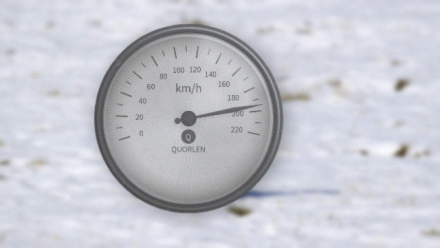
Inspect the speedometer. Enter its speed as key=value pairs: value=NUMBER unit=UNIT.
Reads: value=195 unit=km/h
